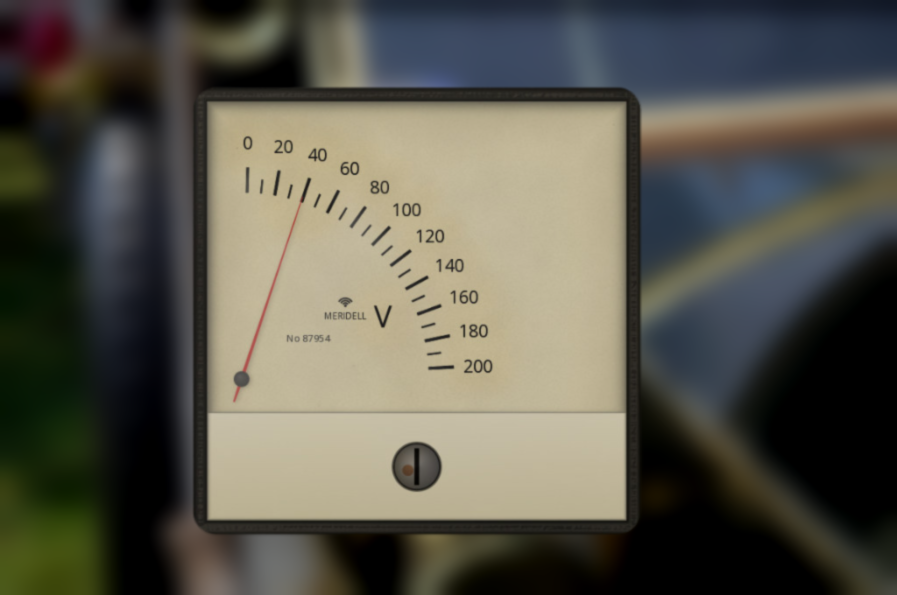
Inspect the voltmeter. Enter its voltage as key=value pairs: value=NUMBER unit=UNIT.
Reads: value=40 unit=V
